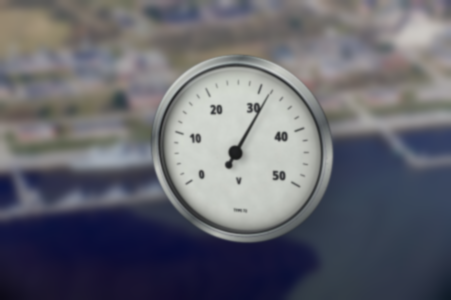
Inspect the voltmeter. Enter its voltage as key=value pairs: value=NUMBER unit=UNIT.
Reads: value=32 unit=V
